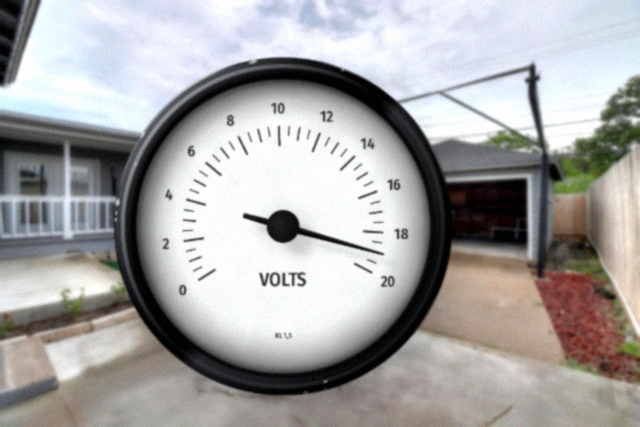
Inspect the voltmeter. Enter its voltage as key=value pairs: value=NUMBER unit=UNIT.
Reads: value=19 unit=V
